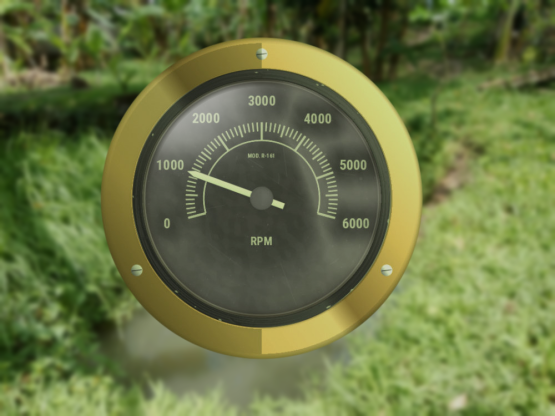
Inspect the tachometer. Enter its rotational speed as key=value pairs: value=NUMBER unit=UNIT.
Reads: value=1000 unit=rpm
